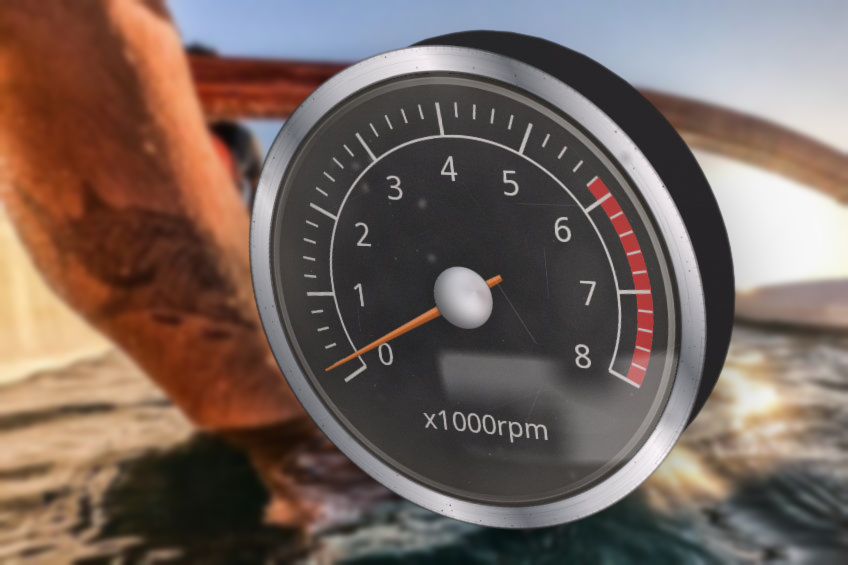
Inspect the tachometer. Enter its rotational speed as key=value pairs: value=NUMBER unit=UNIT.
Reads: value=200 unit=rpm
